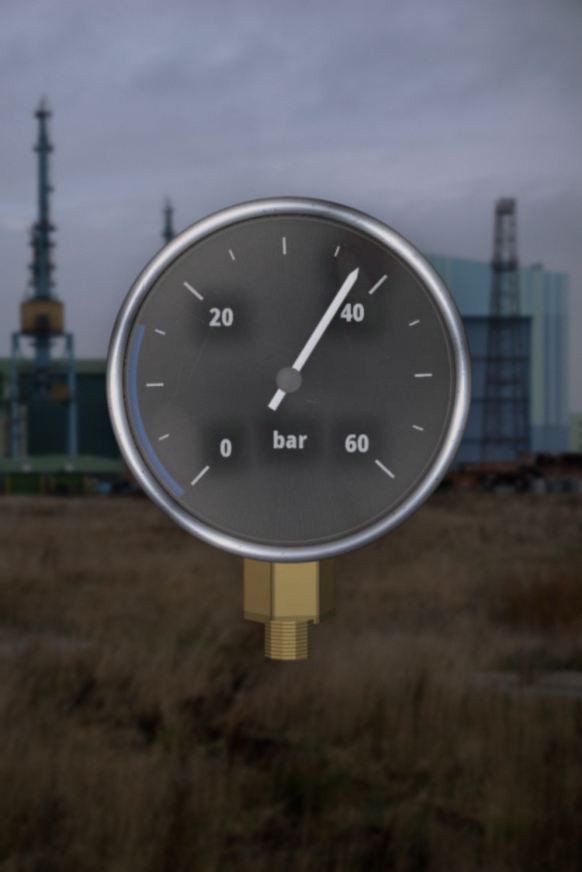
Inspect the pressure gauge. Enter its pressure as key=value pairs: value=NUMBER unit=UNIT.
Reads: value=37.5 unit=bar
